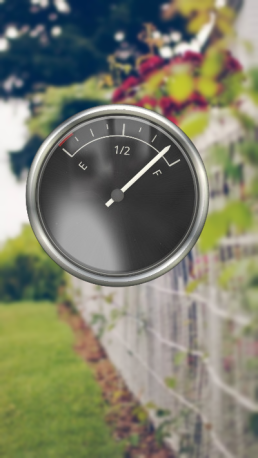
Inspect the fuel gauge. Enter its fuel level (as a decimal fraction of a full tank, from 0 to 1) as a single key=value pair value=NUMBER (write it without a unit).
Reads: value=0.875
